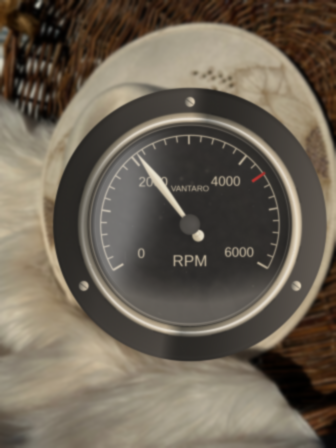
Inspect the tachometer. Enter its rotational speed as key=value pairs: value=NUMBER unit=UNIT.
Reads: value=2100 unit=rpm
